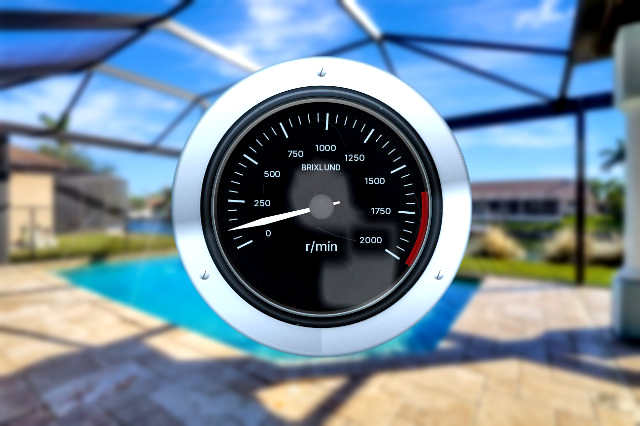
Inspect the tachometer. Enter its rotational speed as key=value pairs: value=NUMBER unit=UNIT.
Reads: value=100 unit=rpm
